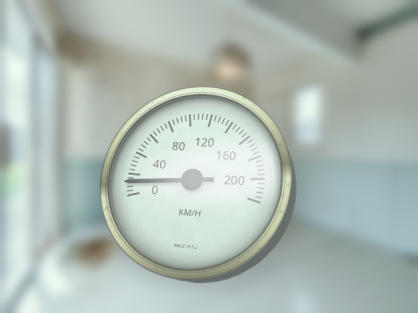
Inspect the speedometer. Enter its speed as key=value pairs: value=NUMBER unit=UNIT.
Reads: value=12 unit=km/h
